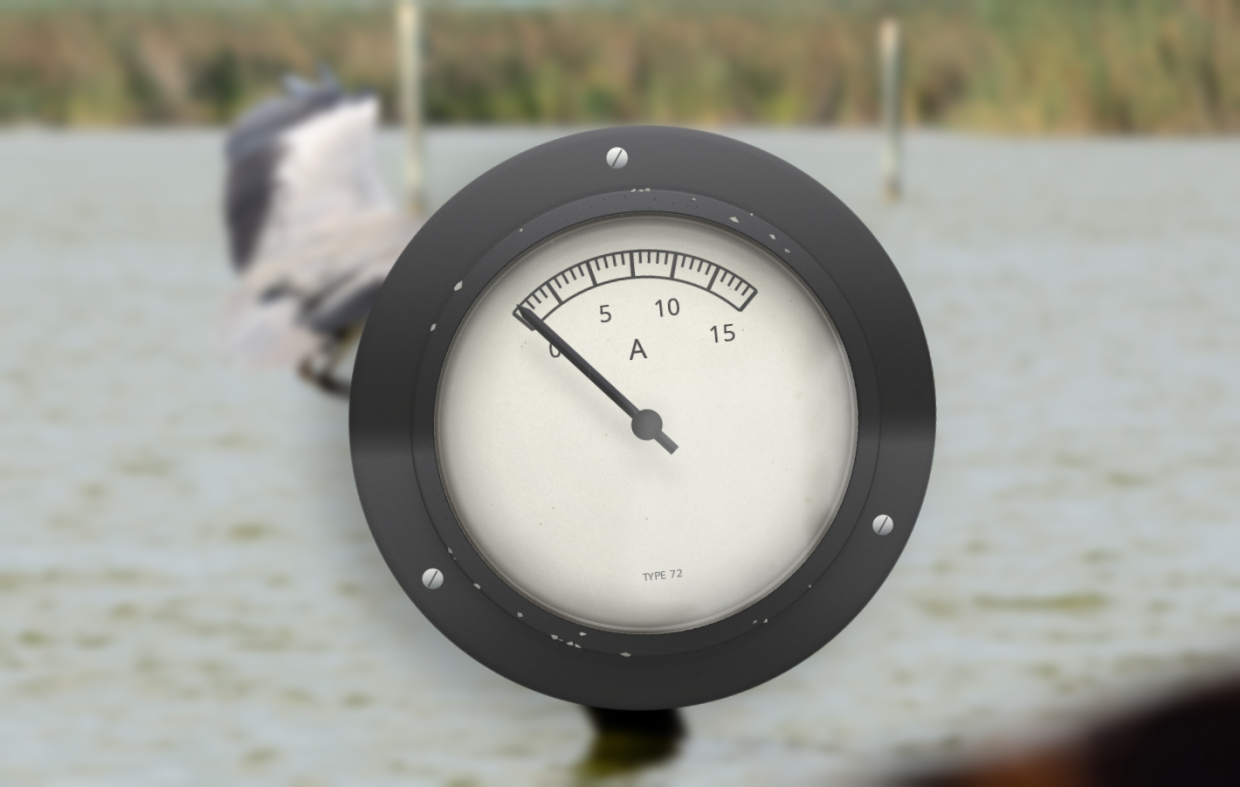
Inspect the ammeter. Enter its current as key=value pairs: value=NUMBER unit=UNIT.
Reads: value=0.5 unit=A
